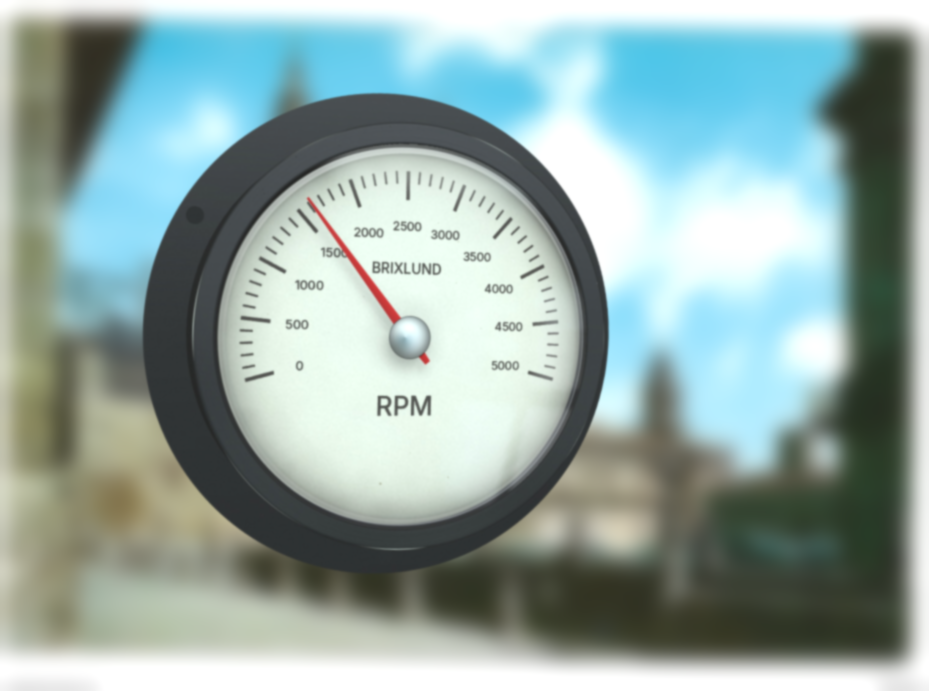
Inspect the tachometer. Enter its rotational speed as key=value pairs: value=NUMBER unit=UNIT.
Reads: value=1600 unit=rpm
